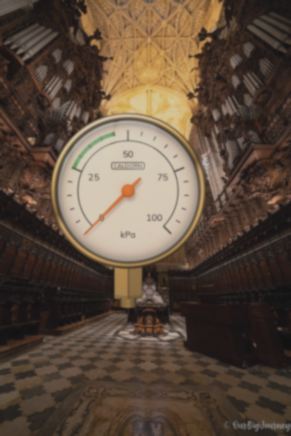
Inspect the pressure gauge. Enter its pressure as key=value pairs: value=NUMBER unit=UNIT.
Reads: value=0 unit=kPa
